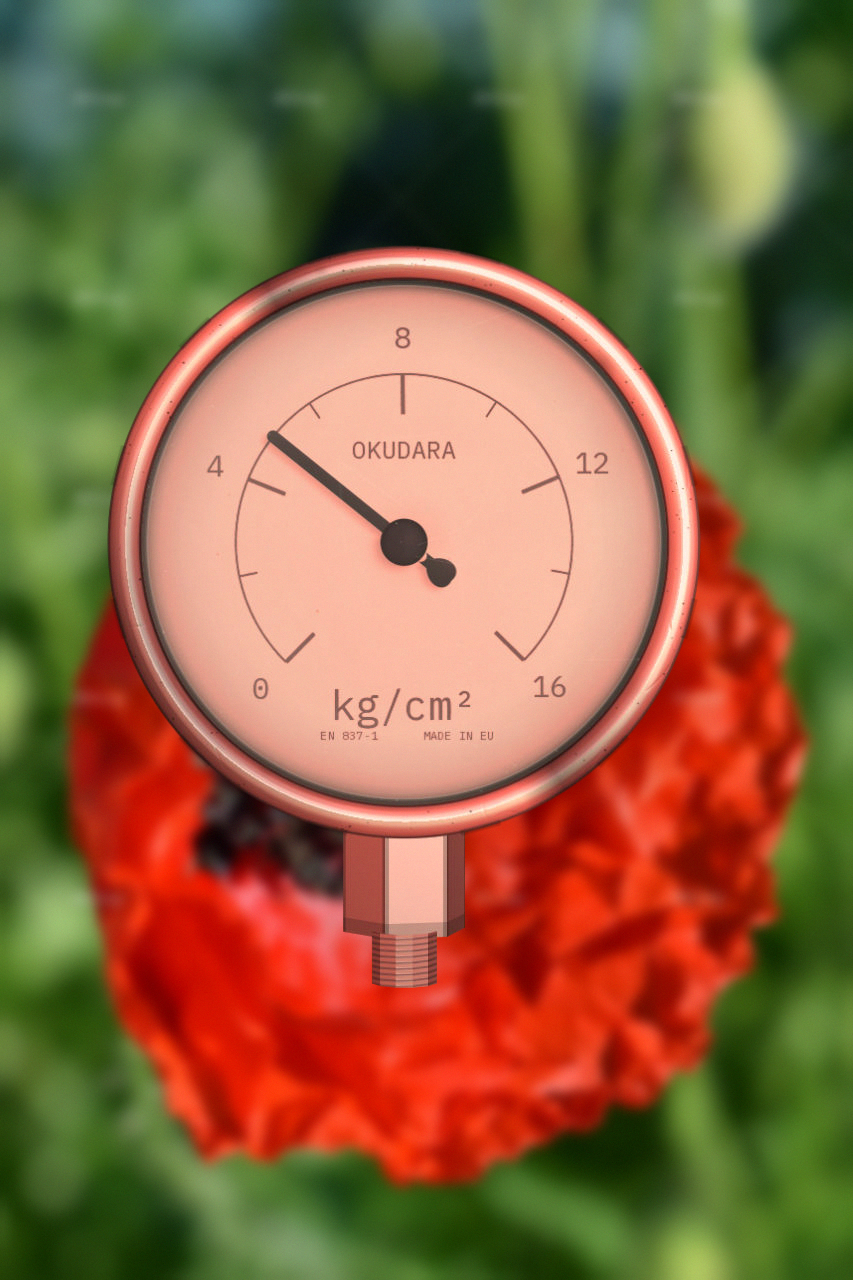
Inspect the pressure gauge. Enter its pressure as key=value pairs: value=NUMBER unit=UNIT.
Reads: value=5 unit=kg/cm²
